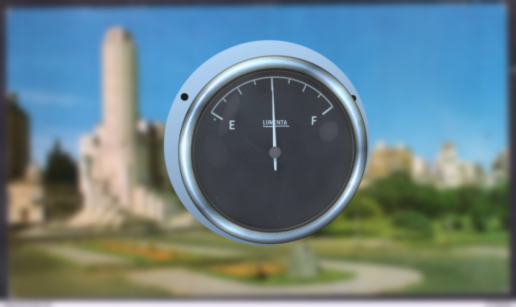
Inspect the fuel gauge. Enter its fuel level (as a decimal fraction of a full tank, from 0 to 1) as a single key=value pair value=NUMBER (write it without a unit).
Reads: value=0.5
